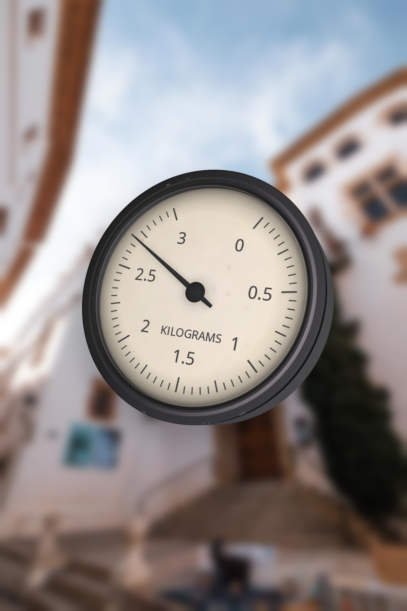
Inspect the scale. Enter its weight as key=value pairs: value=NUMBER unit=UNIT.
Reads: value=2.7 unit=kg
